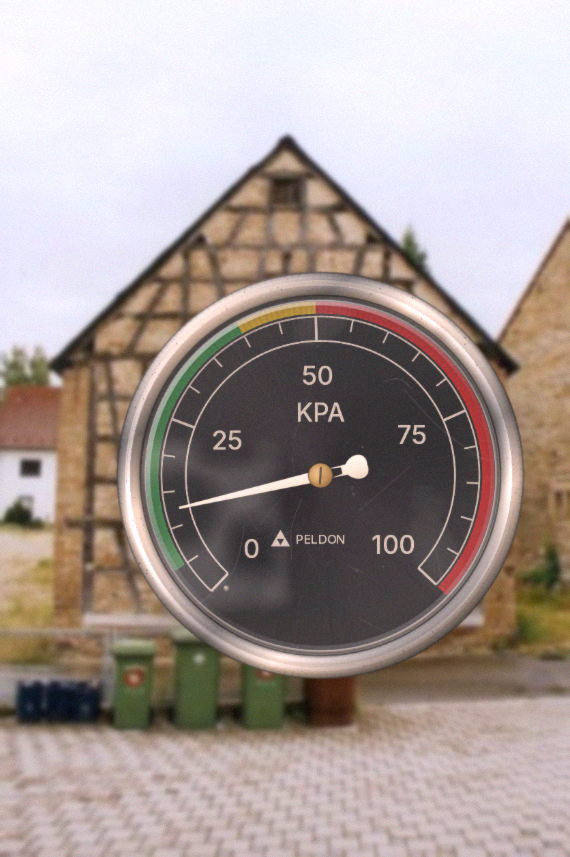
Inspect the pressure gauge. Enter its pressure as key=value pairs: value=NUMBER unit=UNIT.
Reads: value=12.5 unit=kPa
